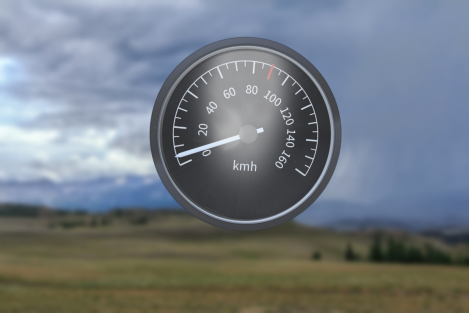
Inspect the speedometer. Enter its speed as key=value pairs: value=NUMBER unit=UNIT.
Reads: value=5 unit=km/h
